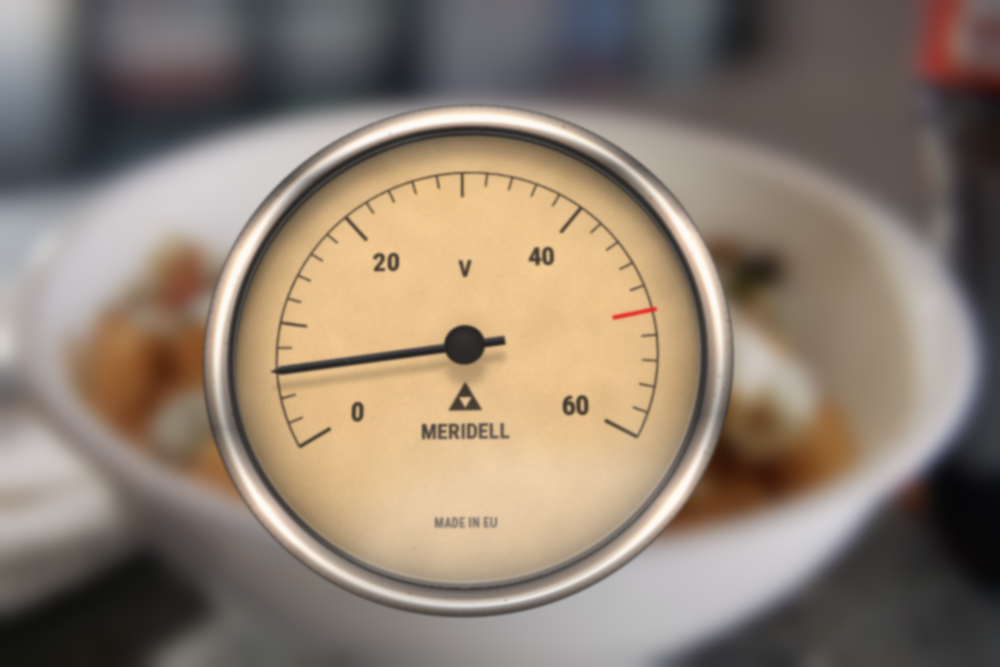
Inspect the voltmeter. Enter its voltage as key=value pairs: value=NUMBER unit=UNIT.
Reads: value=6 unit=V
